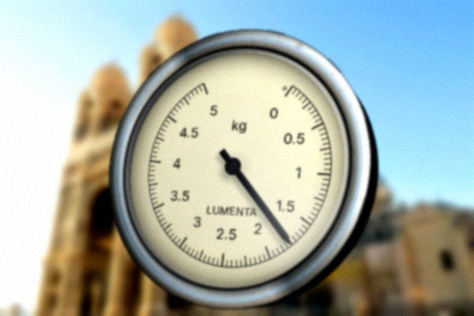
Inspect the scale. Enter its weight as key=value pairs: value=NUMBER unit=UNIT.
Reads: value=1.75 unit=kg
